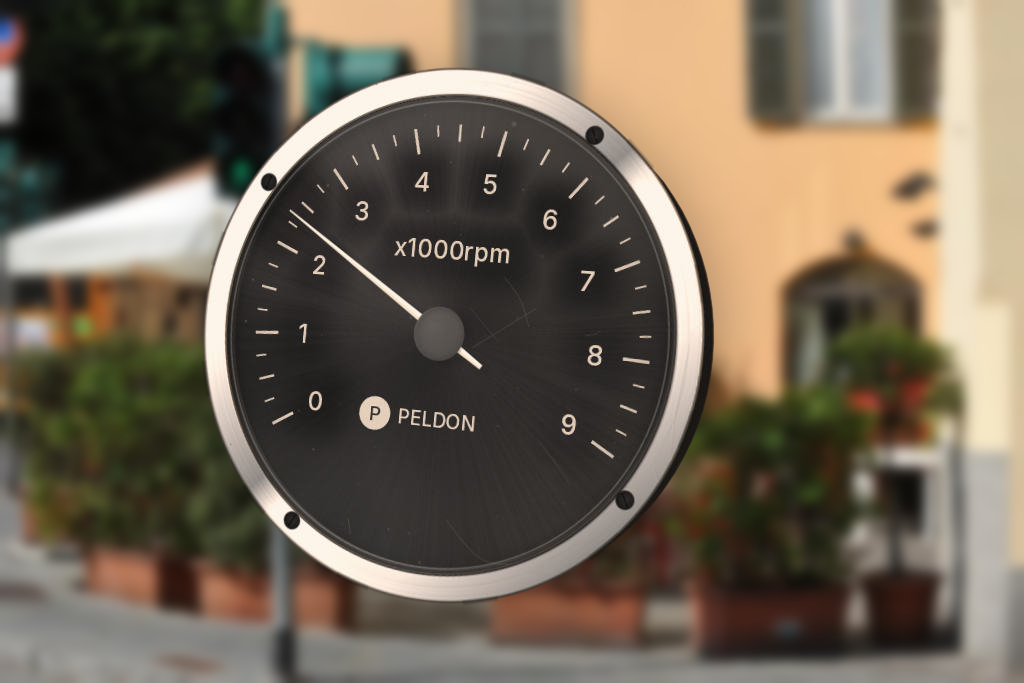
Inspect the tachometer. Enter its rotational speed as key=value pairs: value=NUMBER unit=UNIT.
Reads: value=2375 unit=rpm
